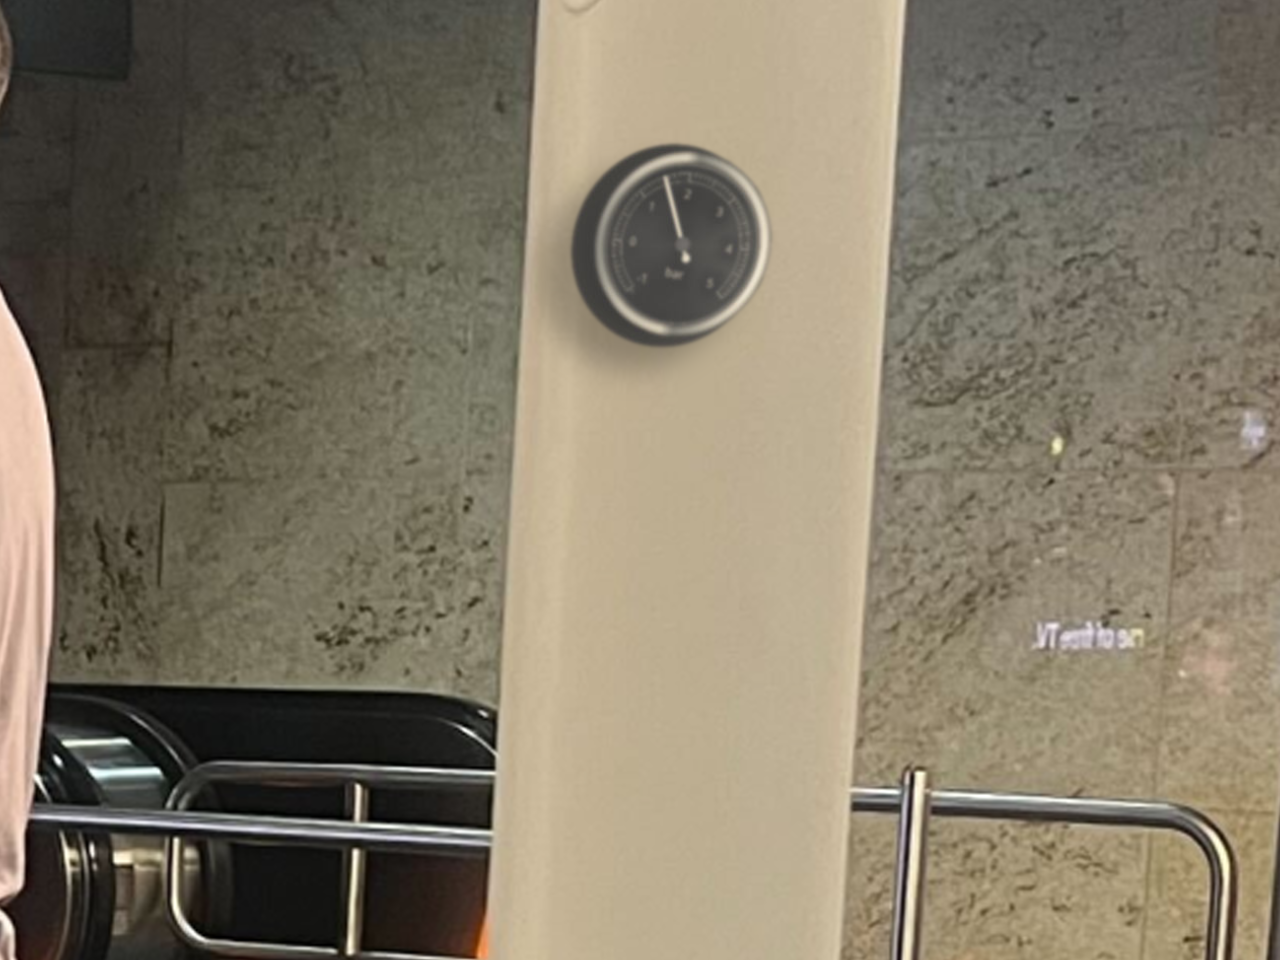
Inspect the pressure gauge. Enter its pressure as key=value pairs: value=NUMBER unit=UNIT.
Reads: value=1.5 unit=bar
